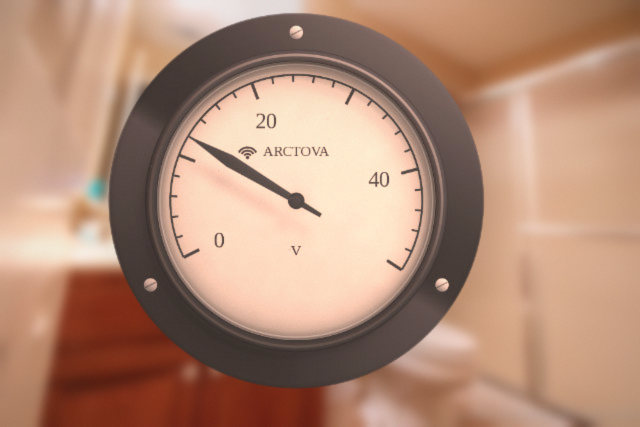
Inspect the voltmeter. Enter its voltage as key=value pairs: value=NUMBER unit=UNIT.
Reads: value=12 unit=V
